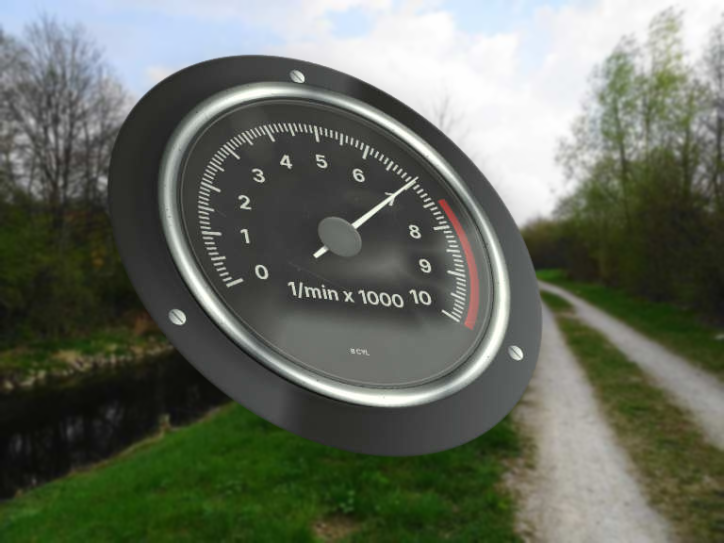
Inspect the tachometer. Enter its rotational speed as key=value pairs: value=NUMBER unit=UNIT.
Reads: value=7000 unit=rpm
